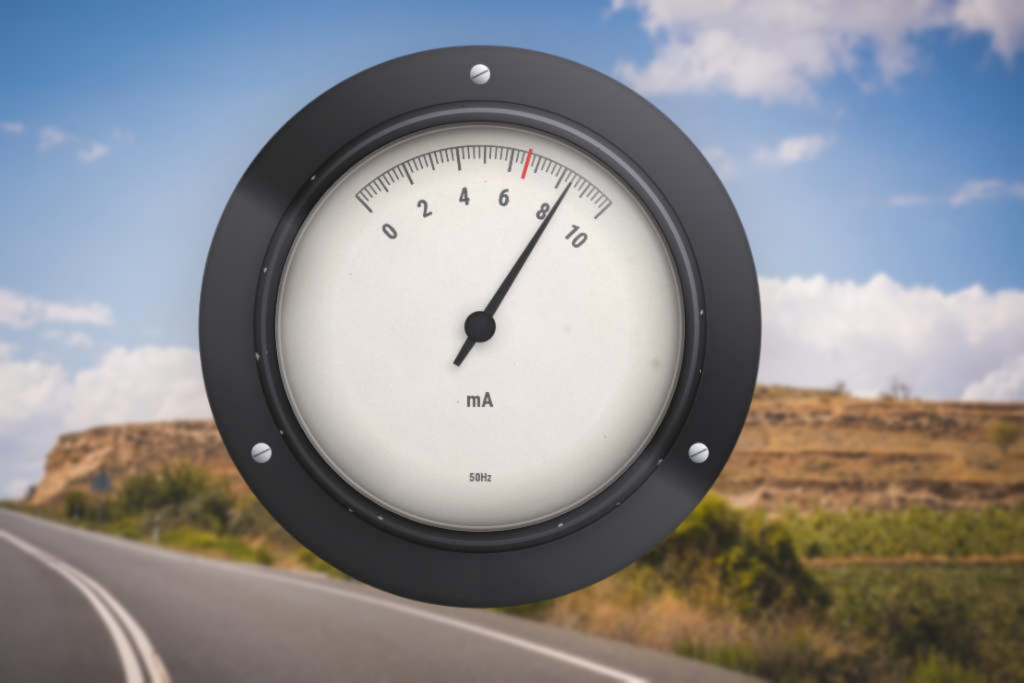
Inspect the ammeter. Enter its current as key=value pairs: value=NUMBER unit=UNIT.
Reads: value=8.4 unit=mA
